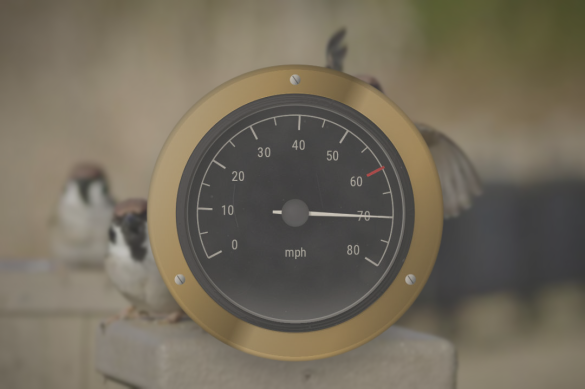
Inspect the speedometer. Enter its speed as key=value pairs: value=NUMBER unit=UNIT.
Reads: value=70 unit=mph
